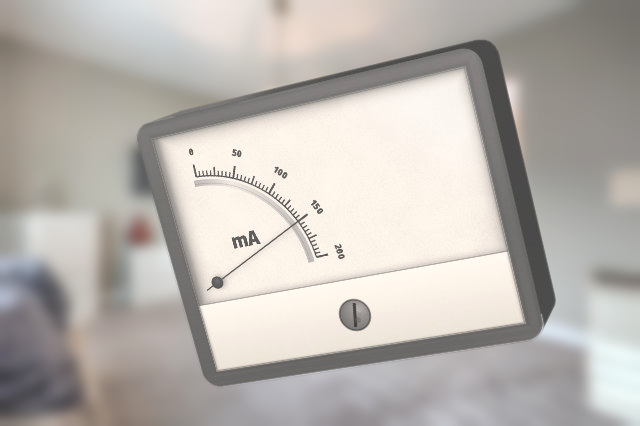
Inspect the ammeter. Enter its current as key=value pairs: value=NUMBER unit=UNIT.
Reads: value=150 unit=mA
